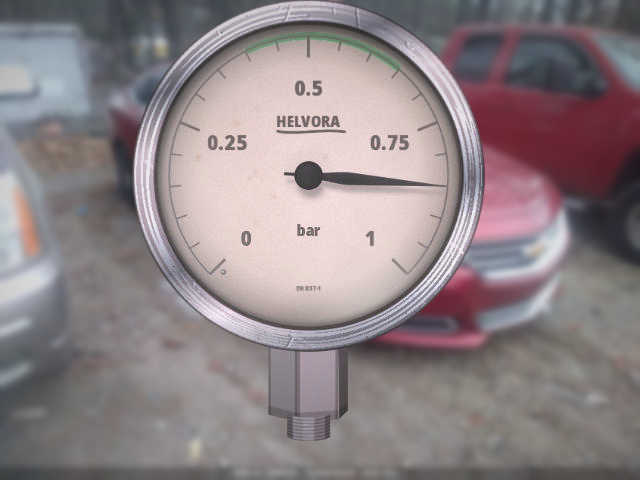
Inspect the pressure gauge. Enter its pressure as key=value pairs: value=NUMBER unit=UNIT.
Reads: value=0.85 unit=bar
